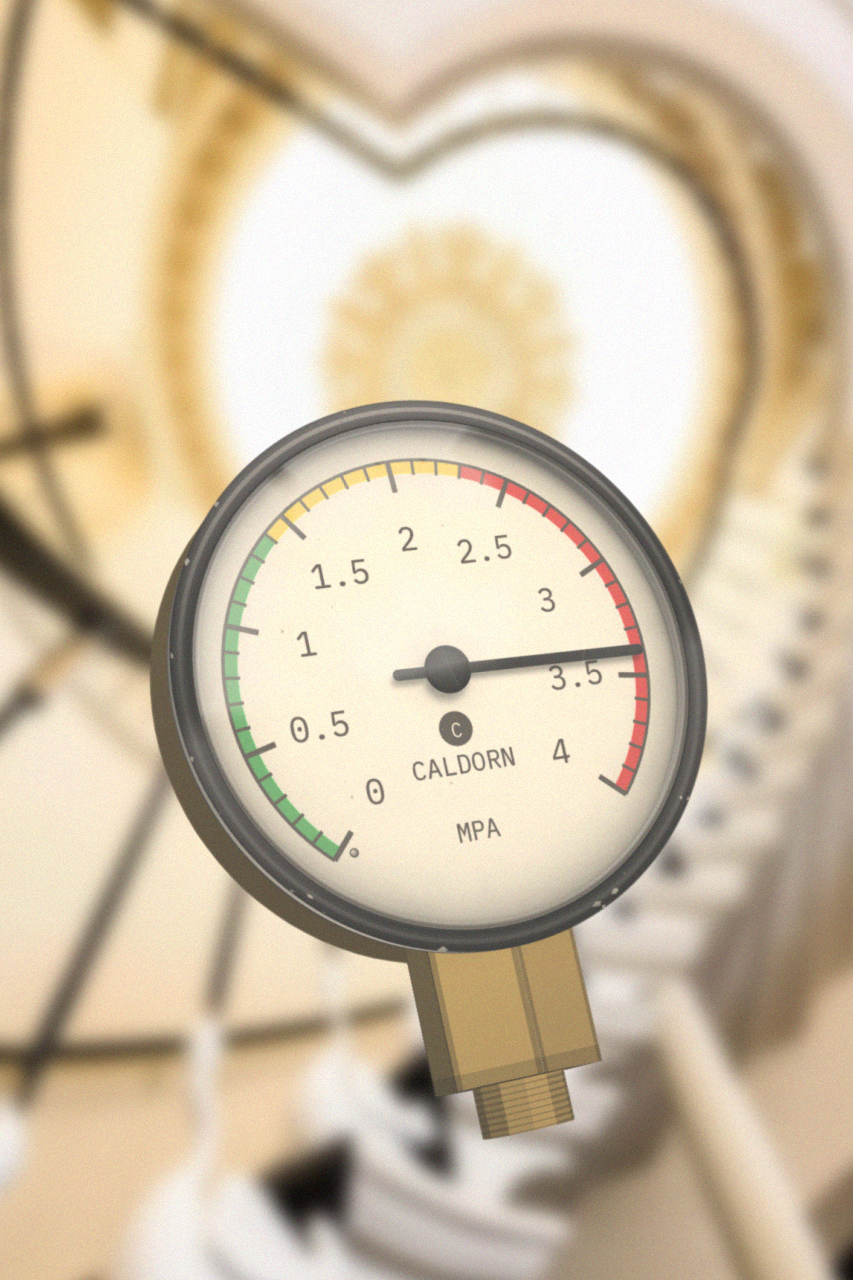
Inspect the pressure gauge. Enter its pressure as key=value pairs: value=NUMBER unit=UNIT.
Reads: value=3.4 unit=MPa
